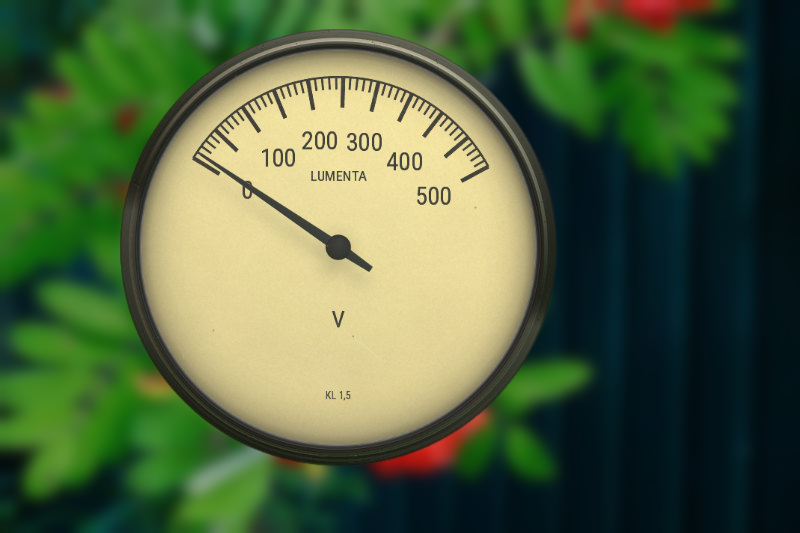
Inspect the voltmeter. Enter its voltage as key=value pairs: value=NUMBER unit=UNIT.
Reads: value=10 unit=V
